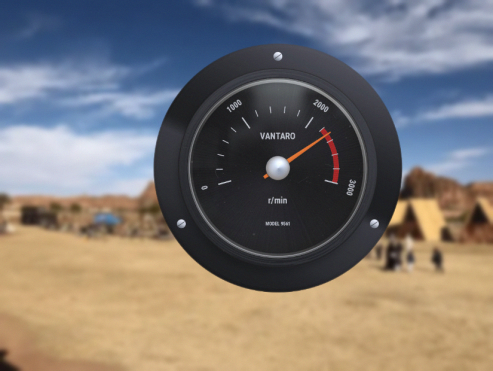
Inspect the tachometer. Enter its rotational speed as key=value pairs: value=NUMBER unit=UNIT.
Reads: value=2300 unit=rpm
